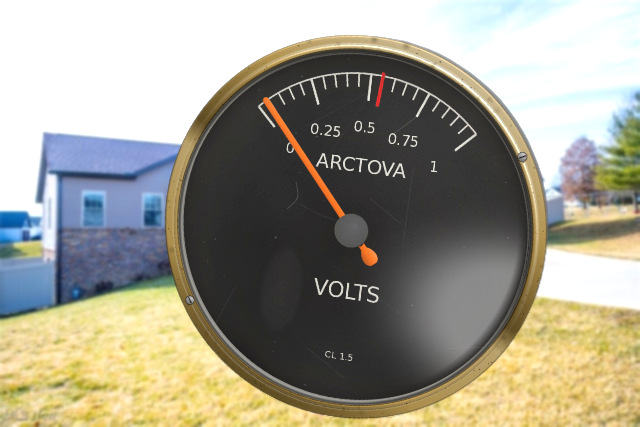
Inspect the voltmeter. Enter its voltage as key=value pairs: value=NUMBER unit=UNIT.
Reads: value=0.05 unit=V
